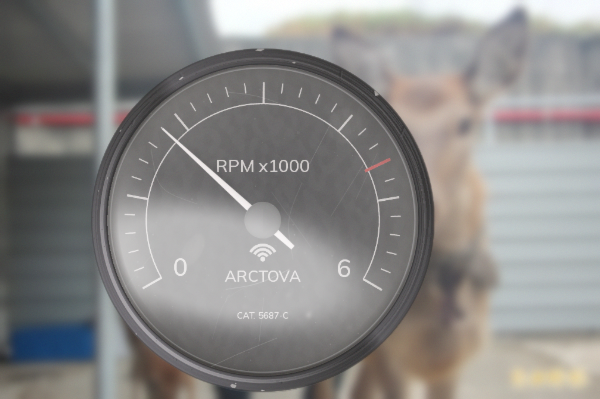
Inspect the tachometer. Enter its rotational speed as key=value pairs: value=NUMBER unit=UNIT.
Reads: value=1800 unit=rpm
